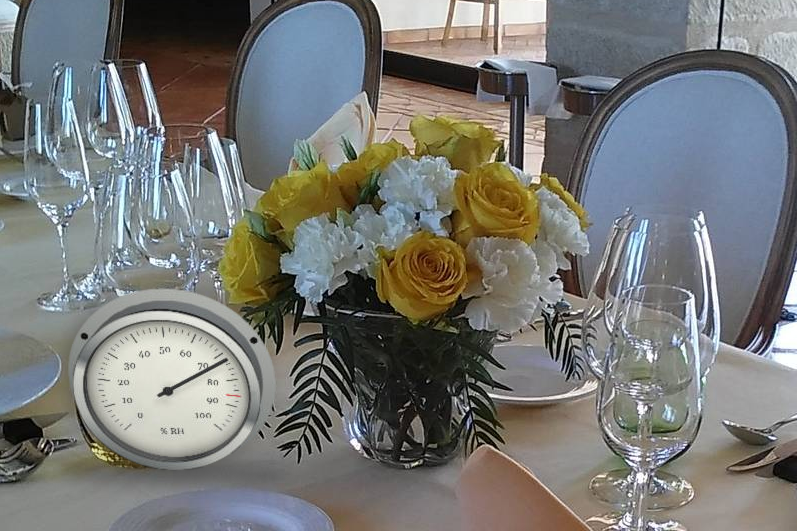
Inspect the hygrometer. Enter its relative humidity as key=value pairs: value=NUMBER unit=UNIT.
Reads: value=72 unit=%
